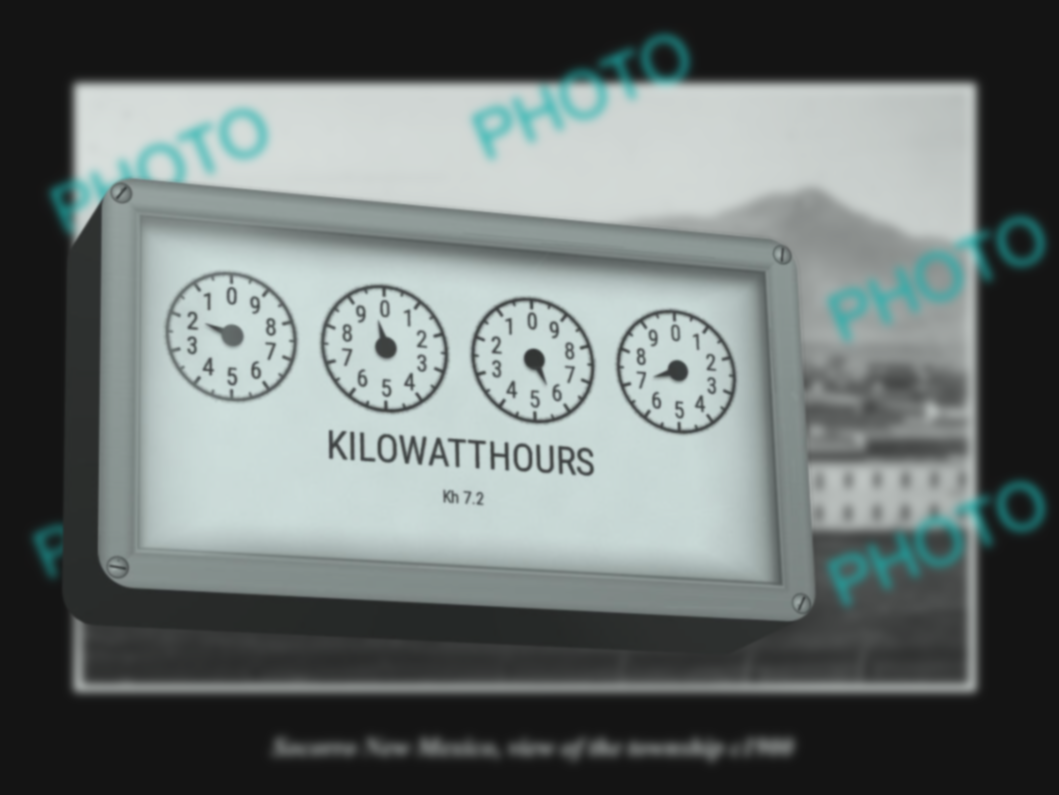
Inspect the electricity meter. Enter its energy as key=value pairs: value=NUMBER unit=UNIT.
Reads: value=1957 unit=kWh
